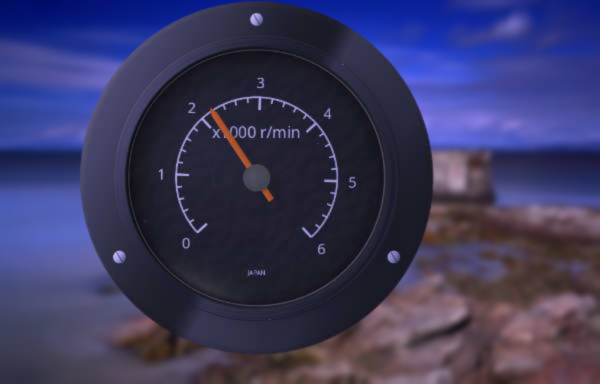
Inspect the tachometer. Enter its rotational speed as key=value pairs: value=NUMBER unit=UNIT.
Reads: value=2200 unit=rpm
